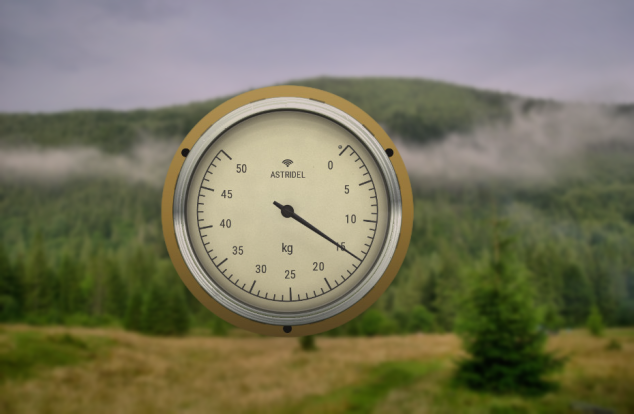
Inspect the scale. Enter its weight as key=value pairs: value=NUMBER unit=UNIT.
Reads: value=15 unit=kg
